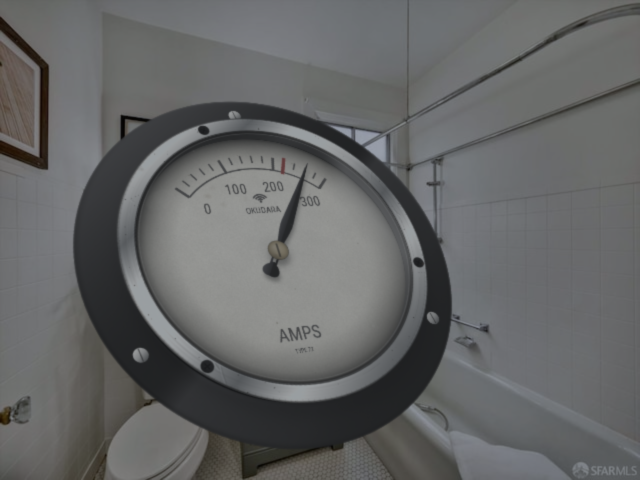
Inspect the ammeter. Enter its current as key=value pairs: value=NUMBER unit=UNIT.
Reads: value=260 unit=A
